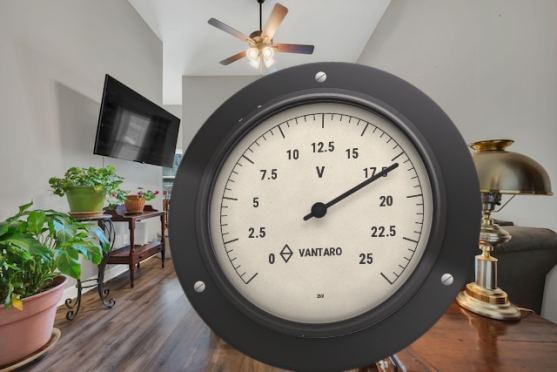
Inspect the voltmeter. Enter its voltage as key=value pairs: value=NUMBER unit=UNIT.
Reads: value=18 unit=V
